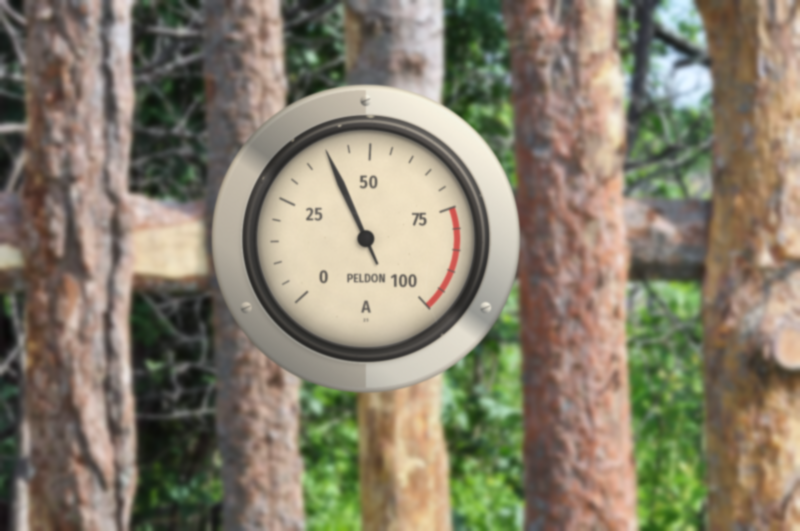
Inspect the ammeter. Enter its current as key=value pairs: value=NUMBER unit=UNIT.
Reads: value=40 unit=A
